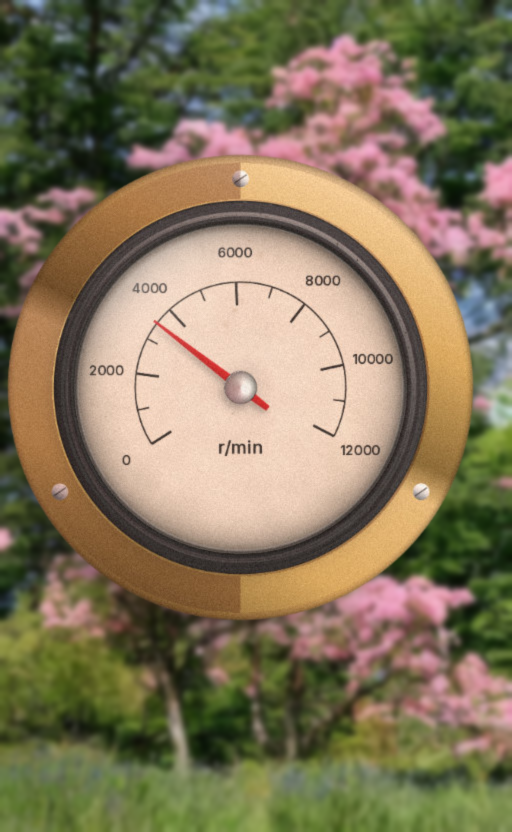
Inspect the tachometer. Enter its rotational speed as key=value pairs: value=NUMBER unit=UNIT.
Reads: value=3500 unit=rpm
